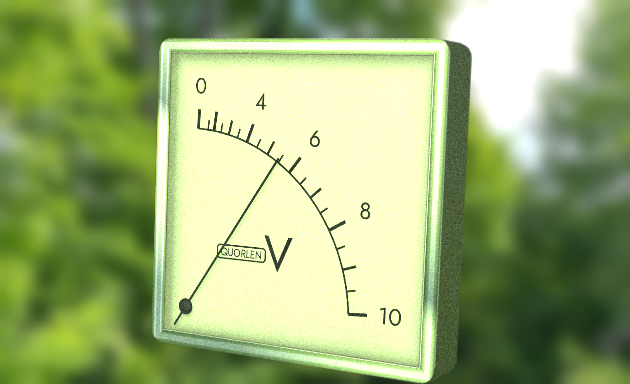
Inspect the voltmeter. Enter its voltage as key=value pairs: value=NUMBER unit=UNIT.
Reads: value=5.5 unit=V
